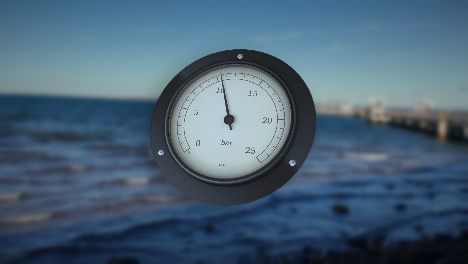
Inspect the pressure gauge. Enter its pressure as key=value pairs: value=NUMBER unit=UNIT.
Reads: value=10.5 unit=bar
